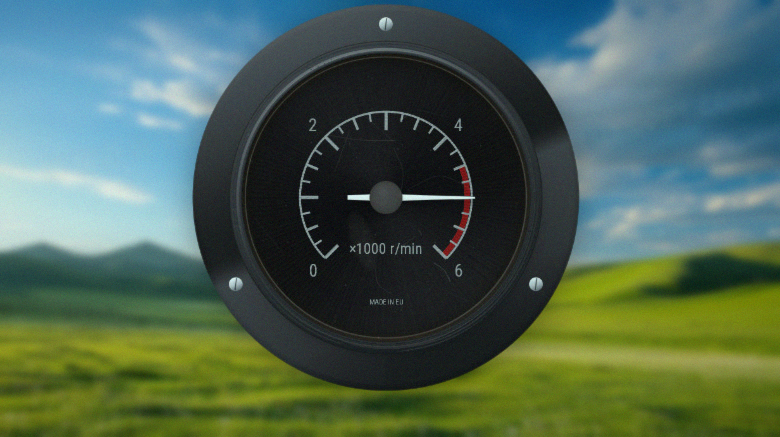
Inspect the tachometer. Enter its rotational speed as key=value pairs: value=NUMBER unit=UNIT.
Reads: value=5000 unit=rpm
